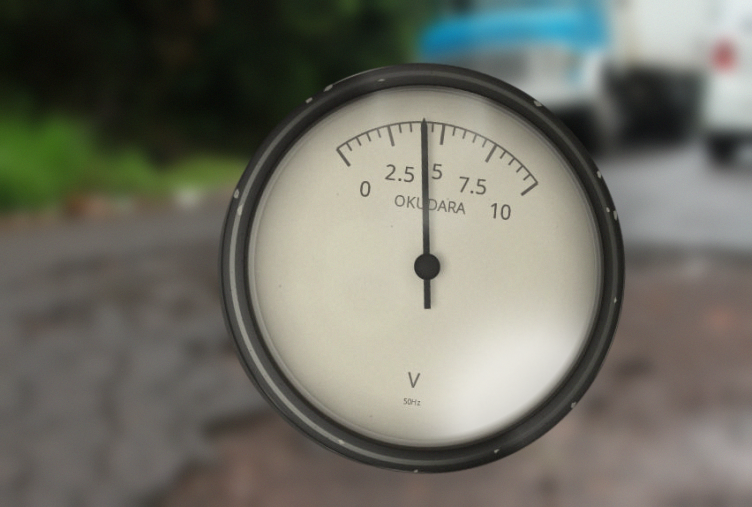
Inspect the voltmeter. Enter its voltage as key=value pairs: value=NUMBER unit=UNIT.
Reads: value=4 unit=V
